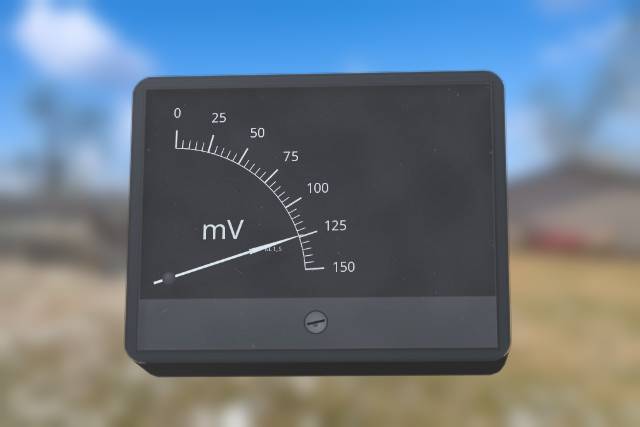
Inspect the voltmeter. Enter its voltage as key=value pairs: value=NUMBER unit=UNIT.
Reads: value=125 unit=mV
